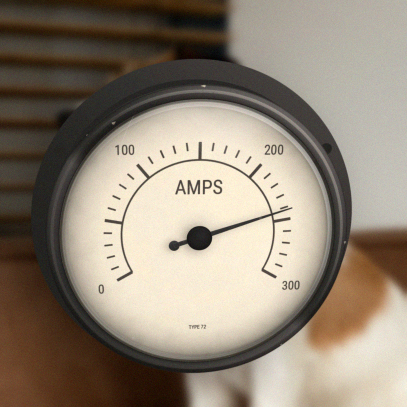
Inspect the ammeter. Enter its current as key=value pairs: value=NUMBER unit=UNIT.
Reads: value=240 unit=A
